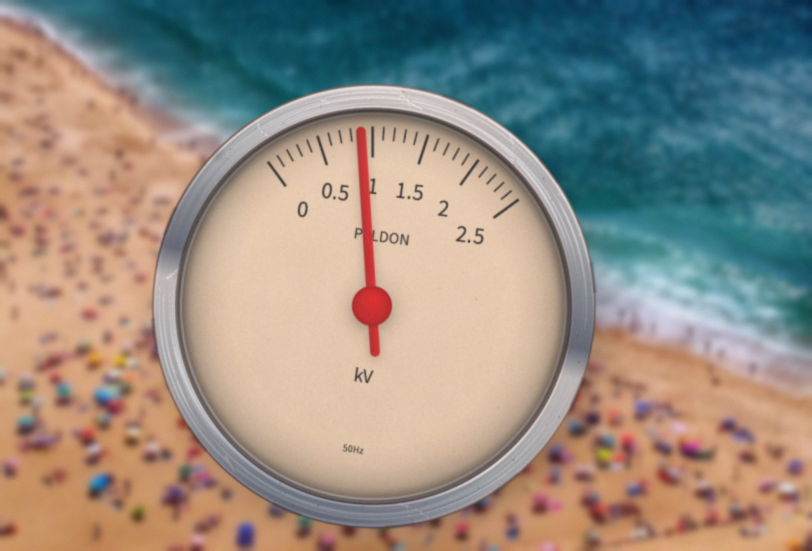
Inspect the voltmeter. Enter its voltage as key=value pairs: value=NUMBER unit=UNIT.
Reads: value=0.9 unit=kV
